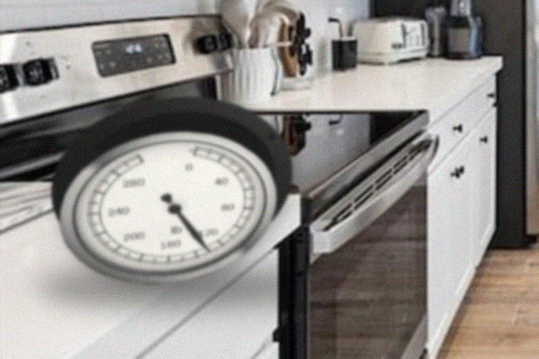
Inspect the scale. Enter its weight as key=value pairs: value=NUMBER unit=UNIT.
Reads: value=130 unit=lb
